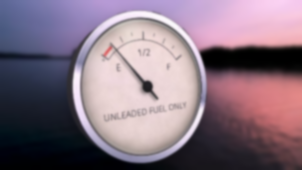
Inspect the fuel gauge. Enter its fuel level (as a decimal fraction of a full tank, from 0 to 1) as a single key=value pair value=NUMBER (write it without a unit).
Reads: value=0.125
